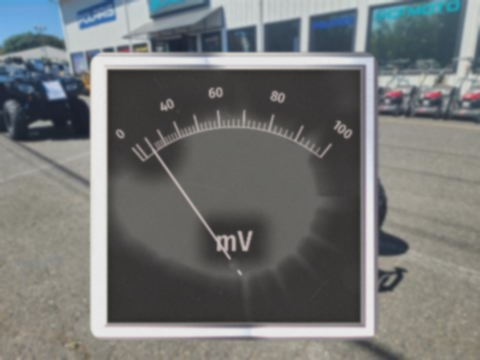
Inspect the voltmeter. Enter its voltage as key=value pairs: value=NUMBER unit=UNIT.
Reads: value=20 unit=mV
